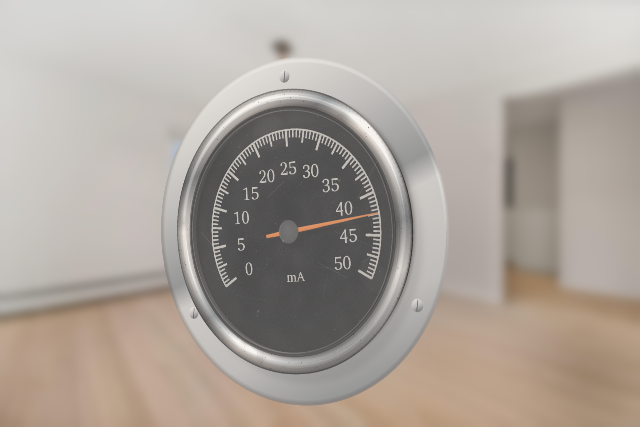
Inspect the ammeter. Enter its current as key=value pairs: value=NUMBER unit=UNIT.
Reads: value=42.5 unit=mA
